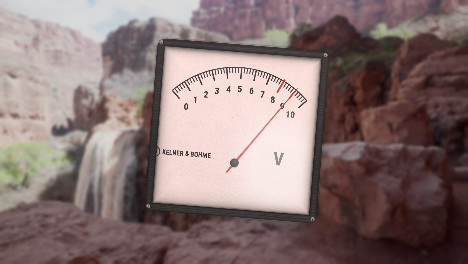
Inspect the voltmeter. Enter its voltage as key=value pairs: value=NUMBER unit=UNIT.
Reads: value=9 unit=V
